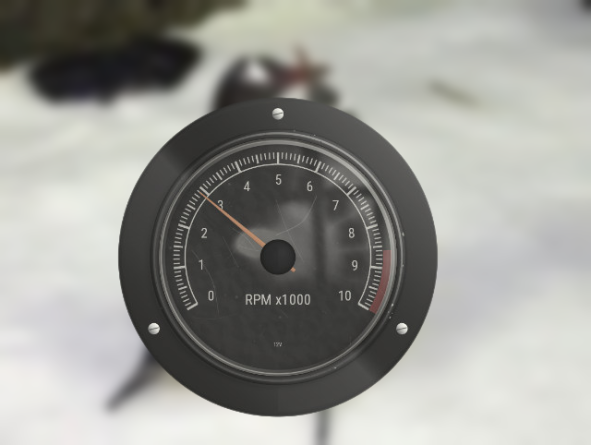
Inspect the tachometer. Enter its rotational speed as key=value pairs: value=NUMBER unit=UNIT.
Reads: value=2900 unit=rpm
